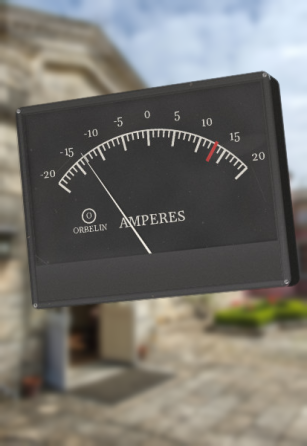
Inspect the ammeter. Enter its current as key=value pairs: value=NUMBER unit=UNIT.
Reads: value=-13 unit=A
